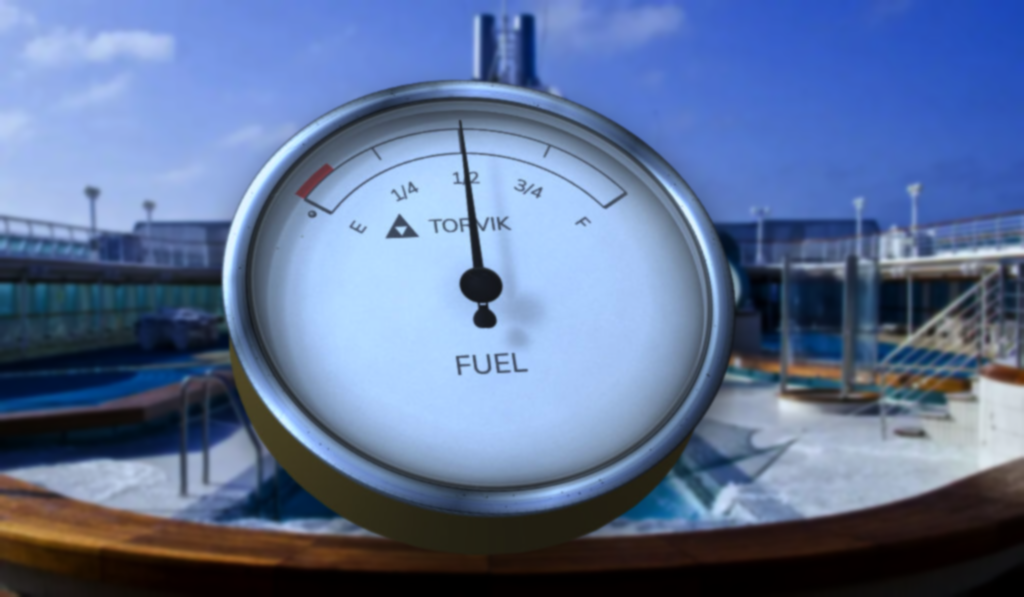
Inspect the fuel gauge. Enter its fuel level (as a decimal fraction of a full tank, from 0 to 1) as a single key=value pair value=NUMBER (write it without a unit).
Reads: value=0.5
